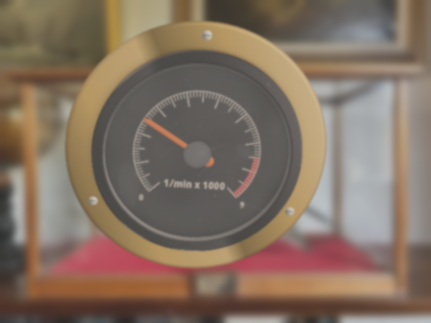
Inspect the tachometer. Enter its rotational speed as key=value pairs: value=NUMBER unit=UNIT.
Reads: value=2500 unit=rpm
